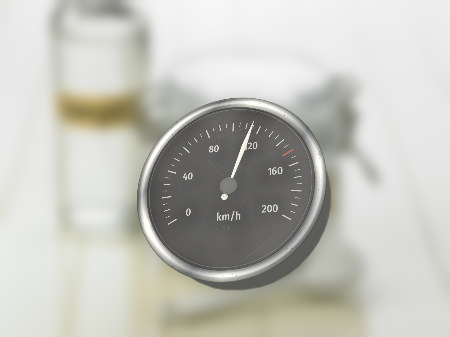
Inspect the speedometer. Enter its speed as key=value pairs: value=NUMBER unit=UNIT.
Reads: value=115 unit=km/h
